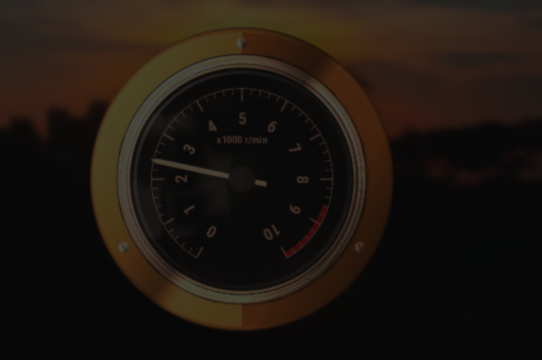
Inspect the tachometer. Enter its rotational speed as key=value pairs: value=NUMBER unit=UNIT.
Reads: value=2400 unit=rpm
